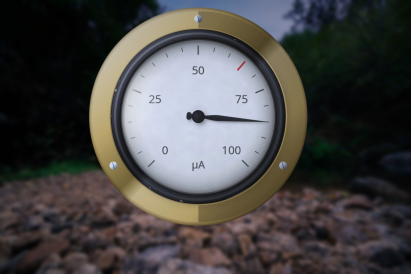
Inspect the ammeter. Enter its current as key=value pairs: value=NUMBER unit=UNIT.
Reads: value=85 unit=µA
